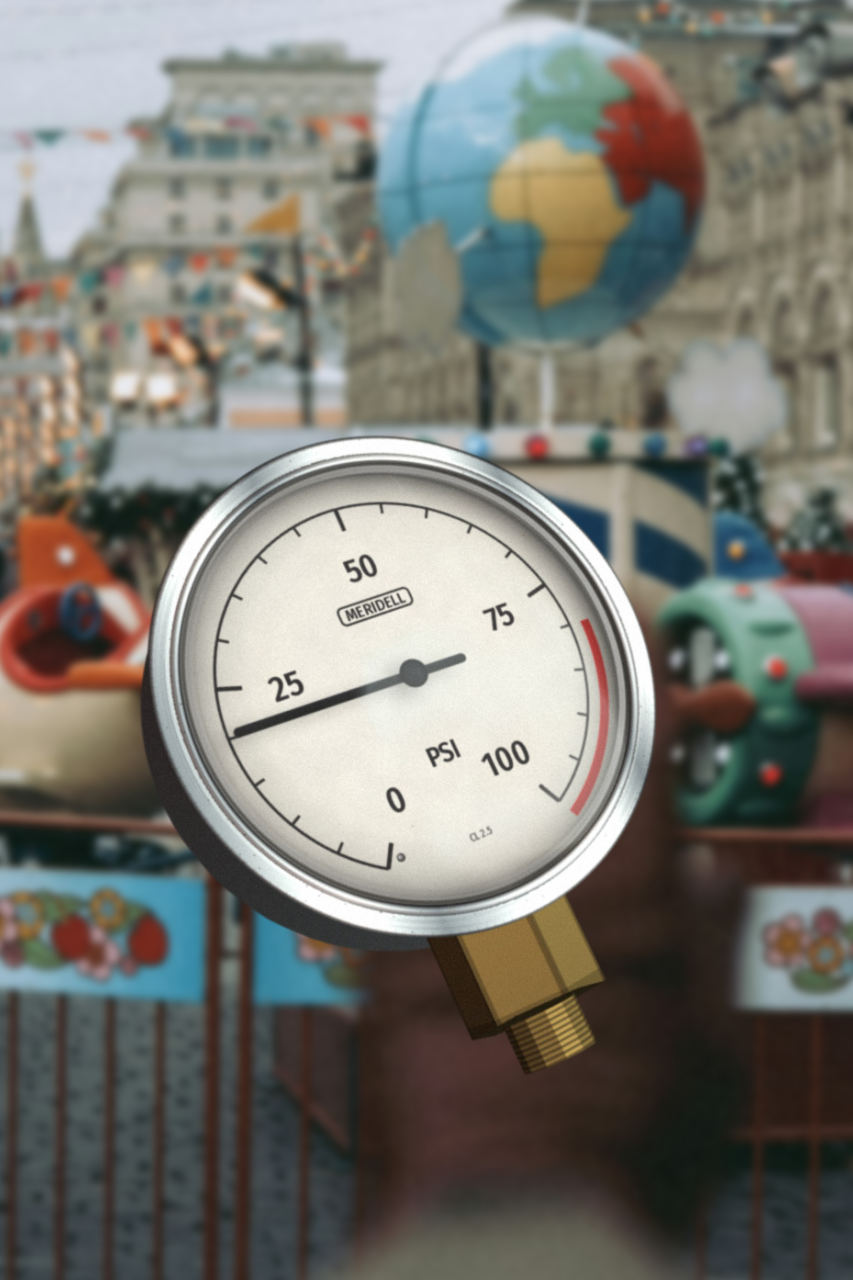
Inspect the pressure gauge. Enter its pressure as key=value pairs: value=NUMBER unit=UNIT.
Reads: value=20 unit=psi
